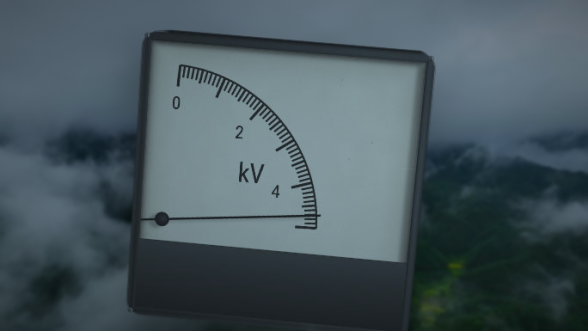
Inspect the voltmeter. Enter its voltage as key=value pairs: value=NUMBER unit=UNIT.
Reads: value=4.7 unit=kV
